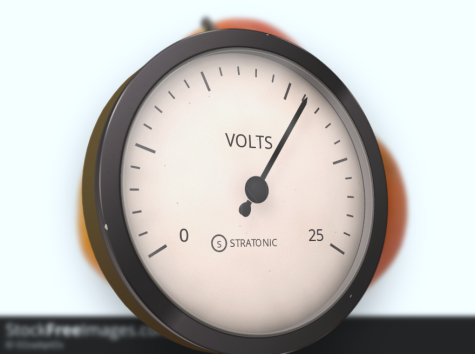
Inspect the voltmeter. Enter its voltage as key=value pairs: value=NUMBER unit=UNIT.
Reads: value=16 unit=V
